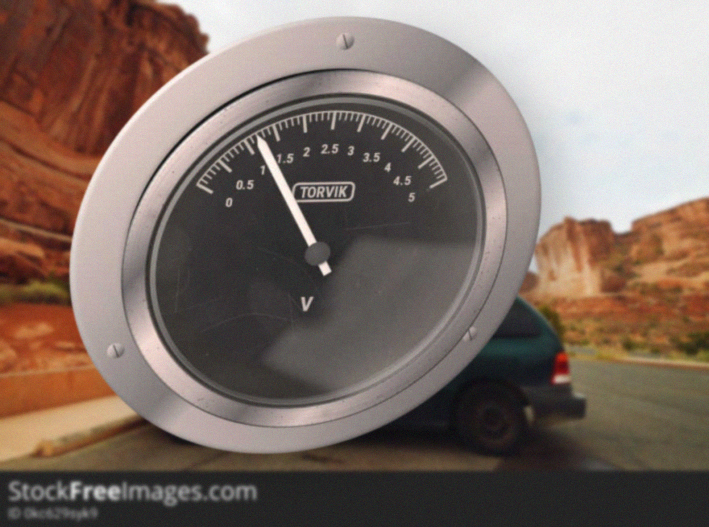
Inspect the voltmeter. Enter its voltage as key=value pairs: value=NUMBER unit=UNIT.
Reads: value=1.2 unit=V
